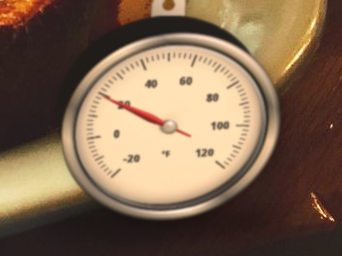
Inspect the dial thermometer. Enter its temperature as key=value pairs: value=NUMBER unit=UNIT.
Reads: value=20 unit=°F
